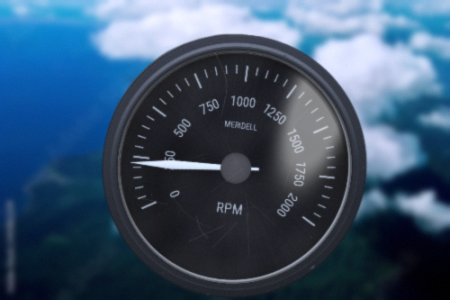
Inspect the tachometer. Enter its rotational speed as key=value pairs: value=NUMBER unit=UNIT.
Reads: value=225 unit=rpm
